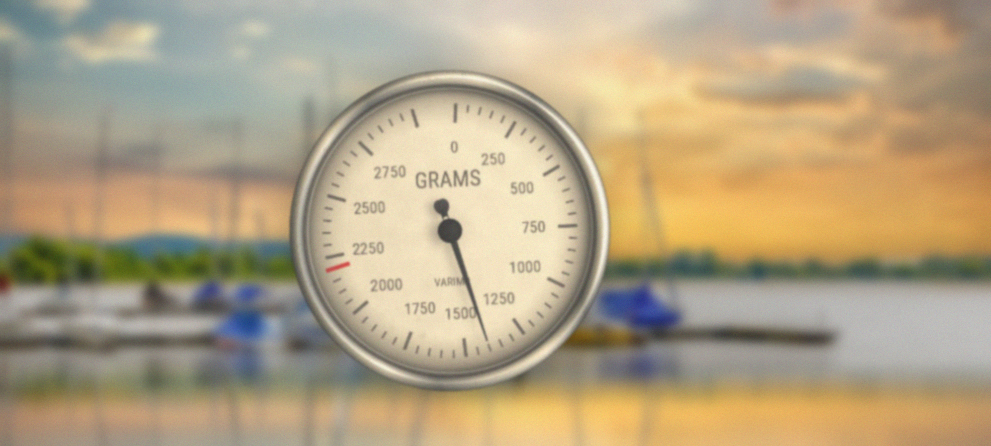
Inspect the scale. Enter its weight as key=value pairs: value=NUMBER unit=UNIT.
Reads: value=1400 unit=g
